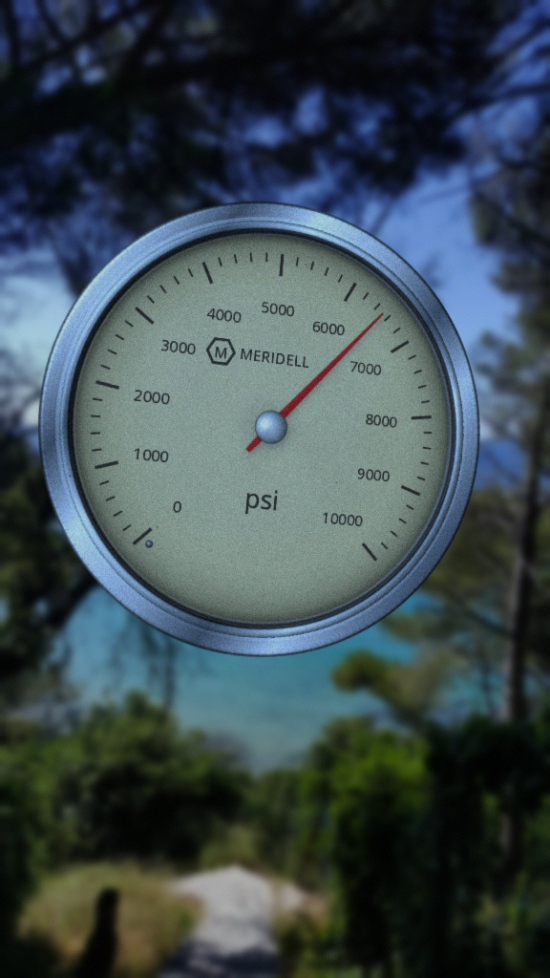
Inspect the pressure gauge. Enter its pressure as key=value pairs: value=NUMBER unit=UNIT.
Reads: value=6500 unit=psi
